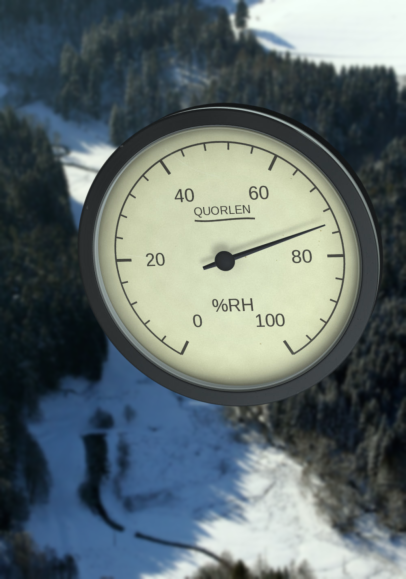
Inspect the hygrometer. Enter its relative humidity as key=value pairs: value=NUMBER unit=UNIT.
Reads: value=74 unit=%
